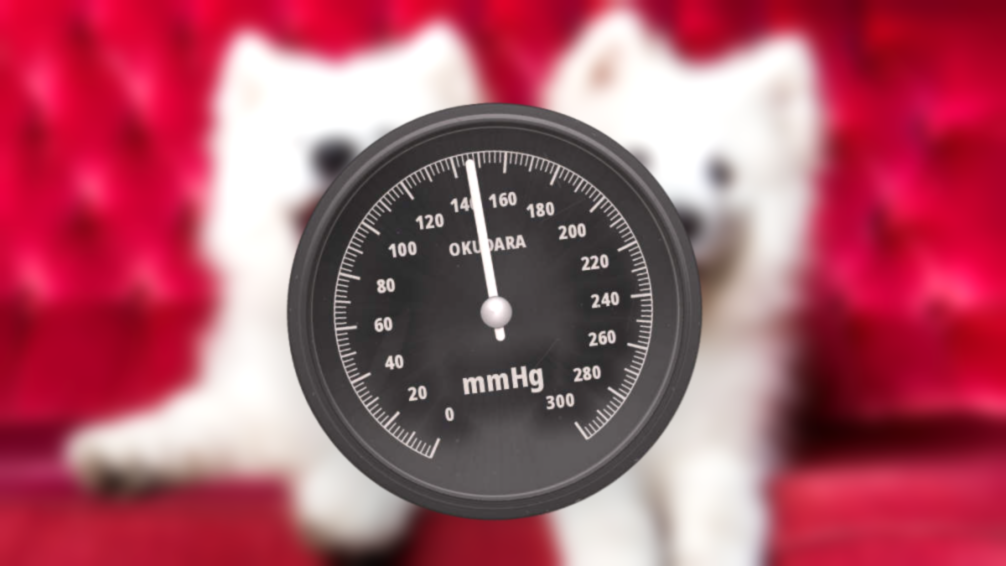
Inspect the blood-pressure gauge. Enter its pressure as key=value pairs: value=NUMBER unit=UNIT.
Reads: value=146 unit=mmHg
